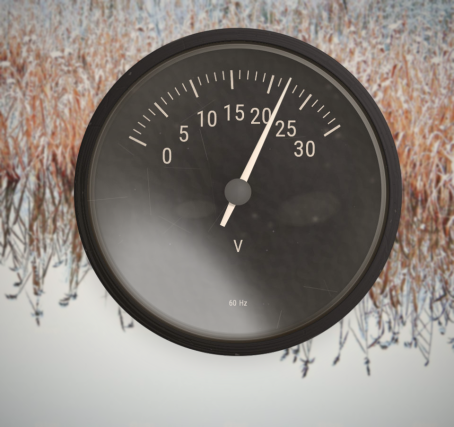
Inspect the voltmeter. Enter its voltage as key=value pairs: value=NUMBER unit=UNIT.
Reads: value=22 unit=V
